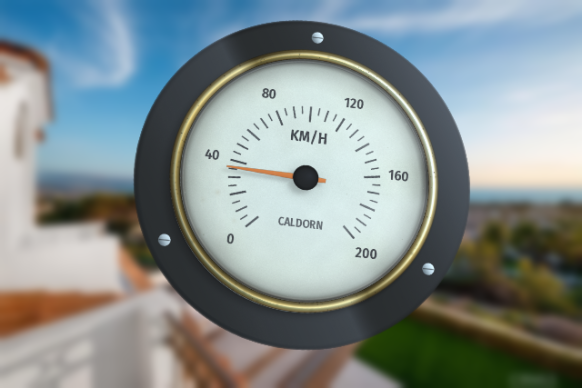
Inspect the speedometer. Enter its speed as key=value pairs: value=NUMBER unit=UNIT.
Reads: value=35 unit=km/h
